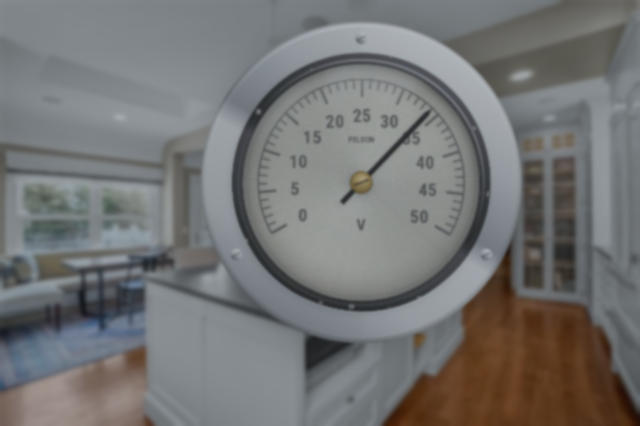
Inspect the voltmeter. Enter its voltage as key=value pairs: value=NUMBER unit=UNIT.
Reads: value=34 unit=V
